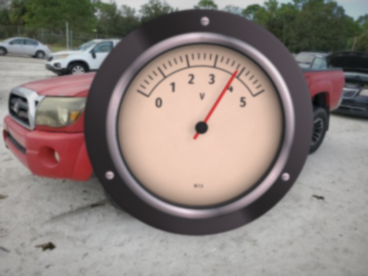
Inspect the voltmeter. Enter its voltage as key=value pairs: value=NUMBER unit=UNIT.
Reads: value=3.8 unit=V
